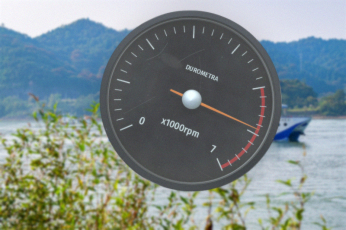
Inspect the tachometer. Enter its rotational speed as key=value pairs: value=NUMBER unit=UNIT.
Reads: value=5900 unit=rpm
